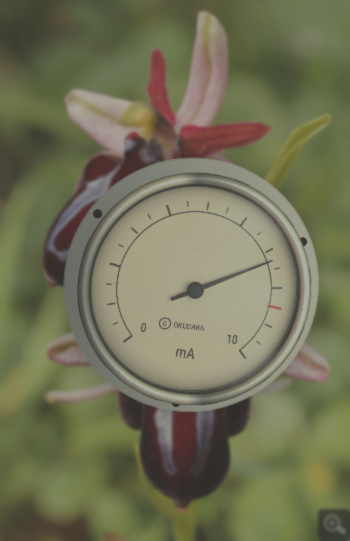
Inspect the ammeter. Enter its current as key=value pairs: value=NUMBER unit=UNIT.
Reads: value=7.25 unit=mA
